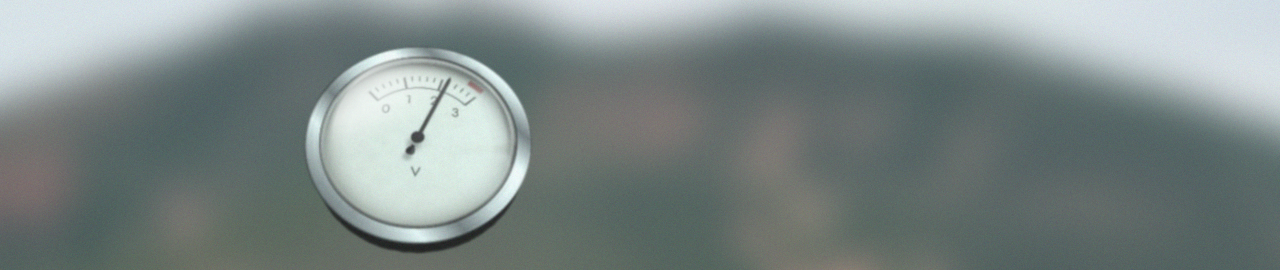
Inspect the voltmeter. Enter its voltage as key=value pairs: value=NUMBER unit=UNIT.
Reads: value=2.2 unit=V
